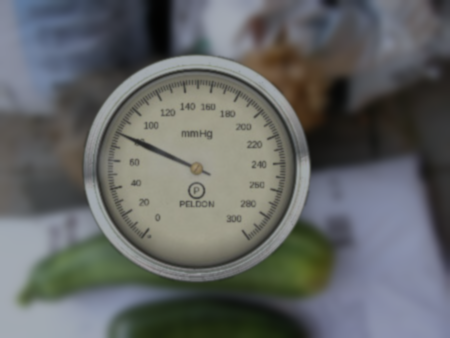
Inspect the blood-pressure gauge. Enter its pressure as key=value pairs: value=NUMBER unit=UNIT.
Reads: value=80 unit=mmHg
